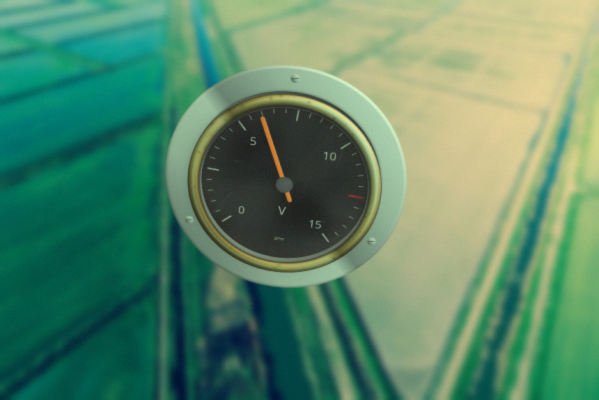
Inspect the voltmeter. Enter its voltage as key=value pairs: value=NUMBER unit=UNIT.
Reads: value=6 unit=V
